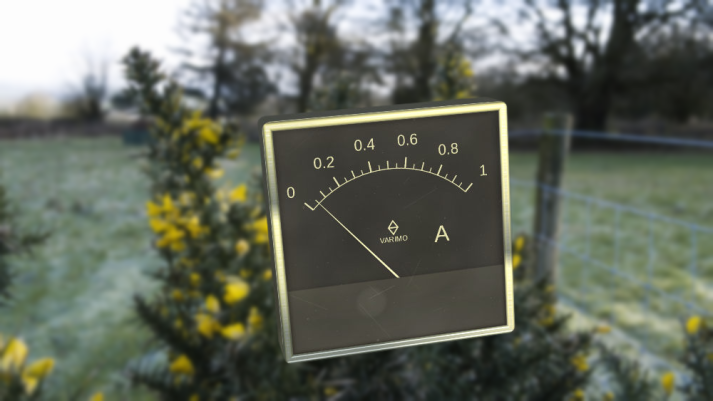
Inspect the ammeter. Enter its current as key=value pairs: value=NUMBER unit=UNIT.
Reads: value=0.05 unit=A
